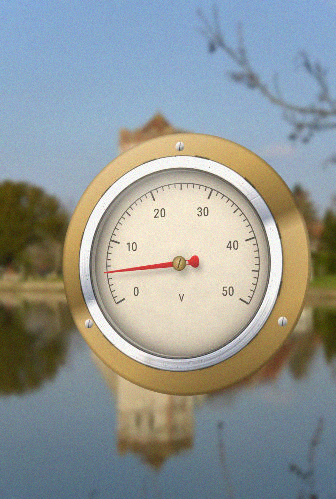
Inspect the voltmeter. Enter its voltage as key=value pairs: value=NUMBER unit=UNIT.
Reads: value=5 unit=V
